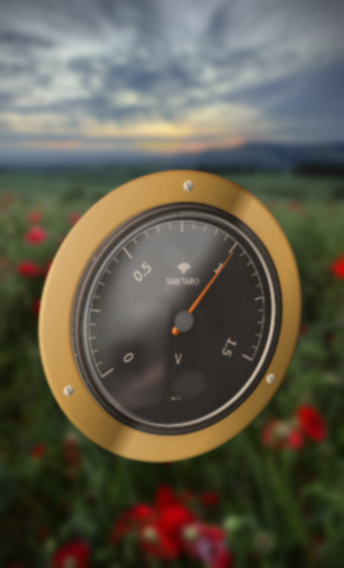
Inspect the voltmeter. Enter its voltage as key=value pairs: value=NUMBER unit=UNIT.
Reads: value=1 unit=V
